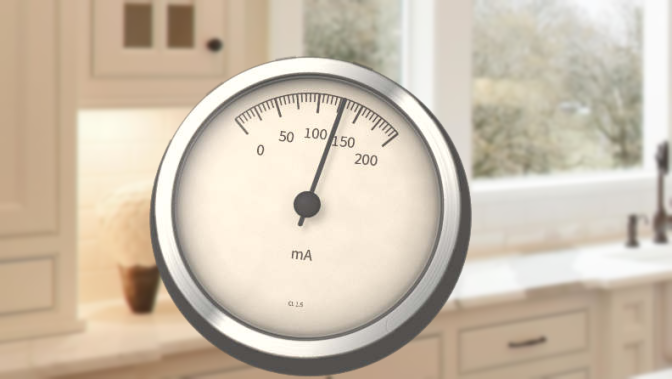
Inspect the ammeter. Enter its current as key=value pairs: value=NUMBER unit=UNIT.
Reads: value=130 unit=mA
